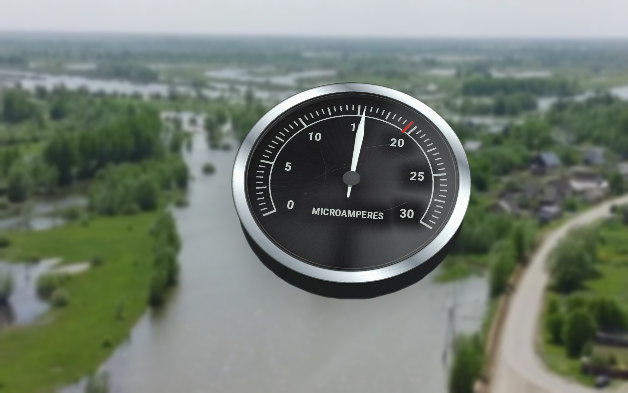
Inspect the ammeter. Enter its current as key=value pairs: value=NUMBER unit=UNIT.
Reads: value=15.5 unit=µA
